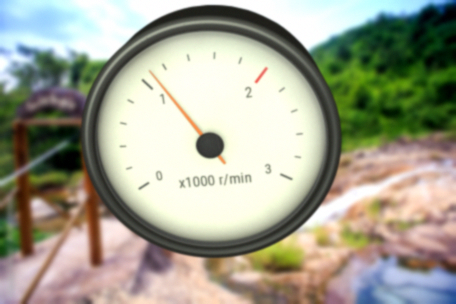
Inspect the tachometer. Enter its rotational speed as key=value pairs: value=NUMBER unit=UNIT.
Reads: value=1100 unit=rpm
